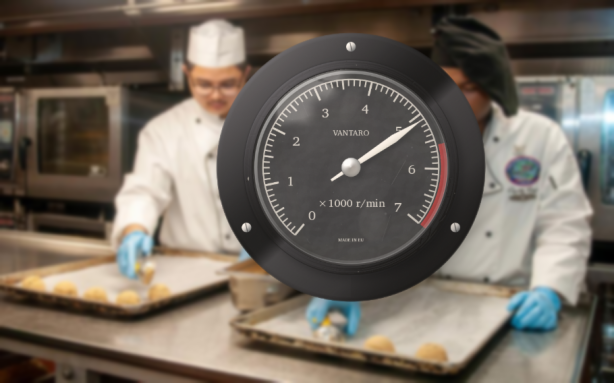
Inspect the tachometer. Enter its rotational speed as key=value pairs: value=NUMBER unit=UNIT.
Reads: value=5100 unit=rpm
